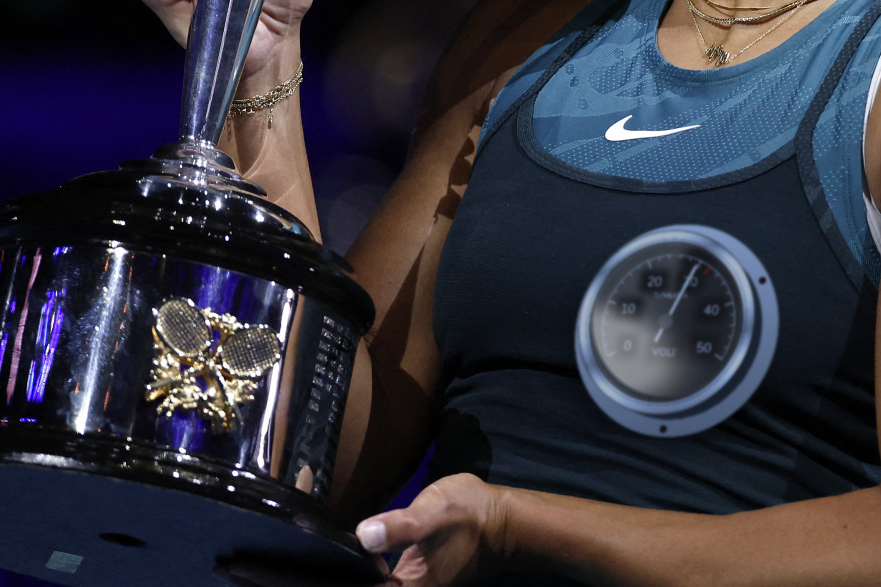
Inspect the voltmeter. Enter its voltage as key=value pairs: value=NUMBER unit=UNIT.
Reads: value=30 unit=V
